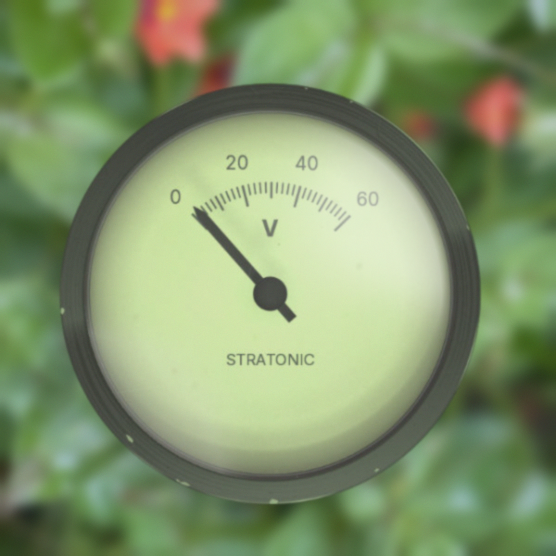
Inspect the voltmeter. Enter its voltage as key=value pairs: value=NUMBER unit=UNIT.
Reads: value=2 unit=V
